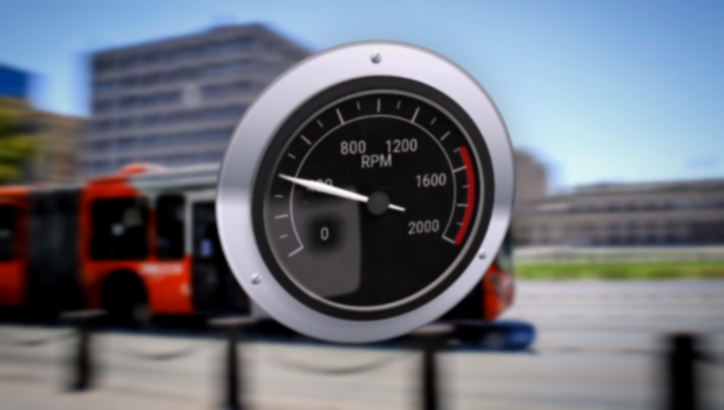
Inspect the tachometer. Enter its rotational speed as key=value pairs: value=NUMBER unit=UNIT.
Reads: value=400 unit=rpm
